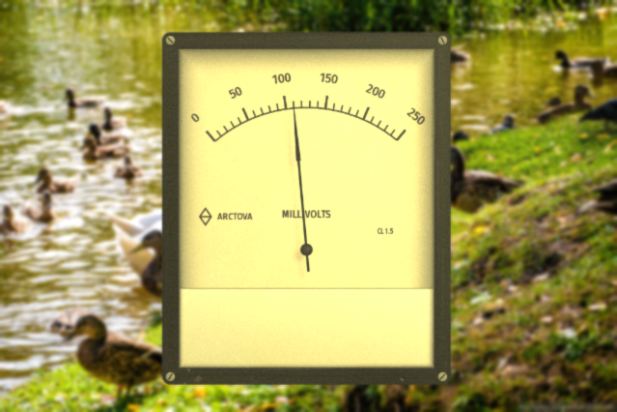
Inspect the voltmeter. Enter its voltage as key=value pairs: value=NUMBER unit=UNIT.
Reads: value=110 unit=mV
